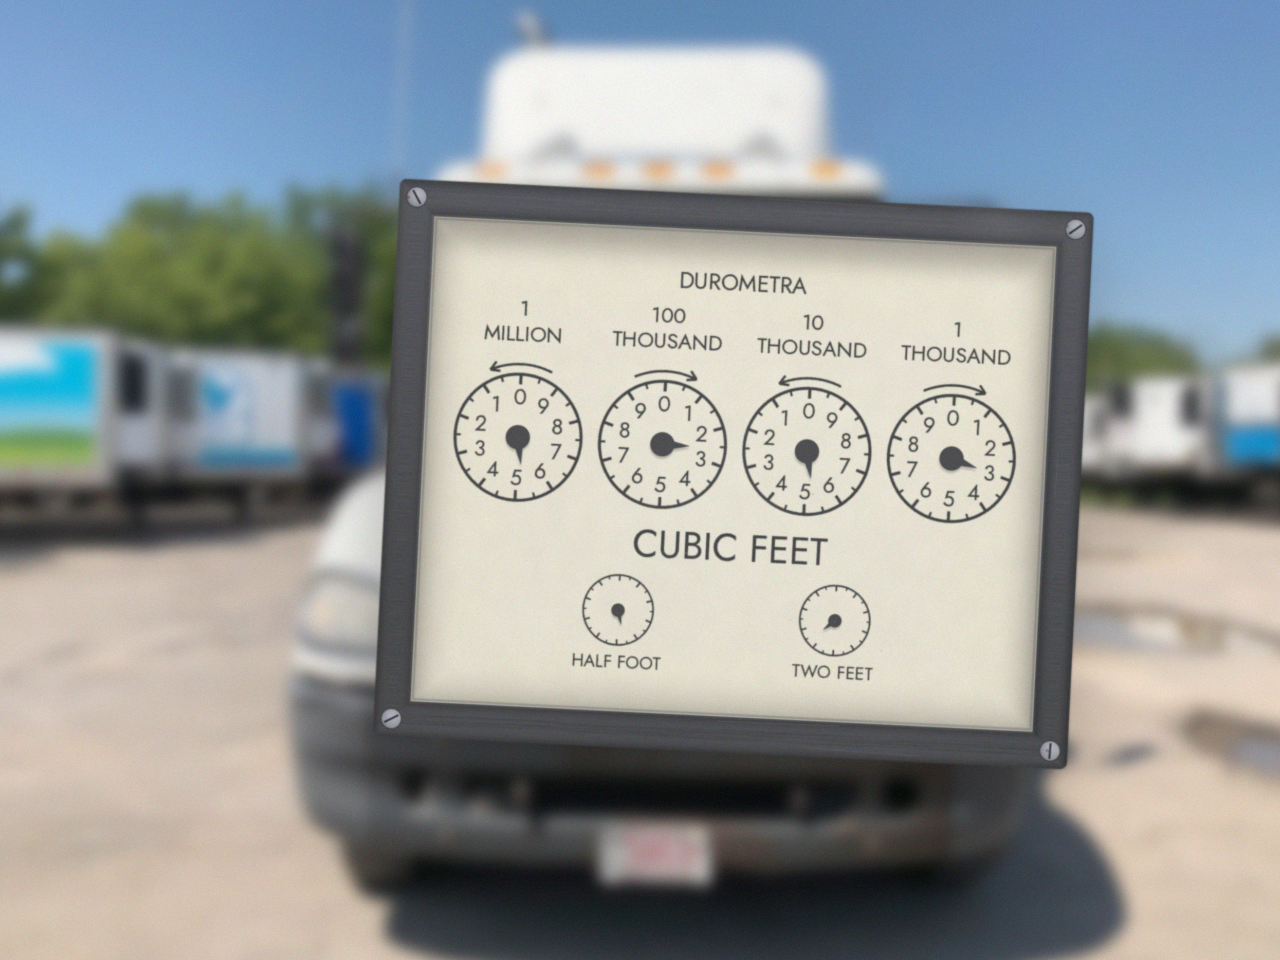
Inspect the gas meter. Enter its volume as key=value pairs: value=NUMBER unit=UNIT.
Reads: value=525300 unit=ft³
